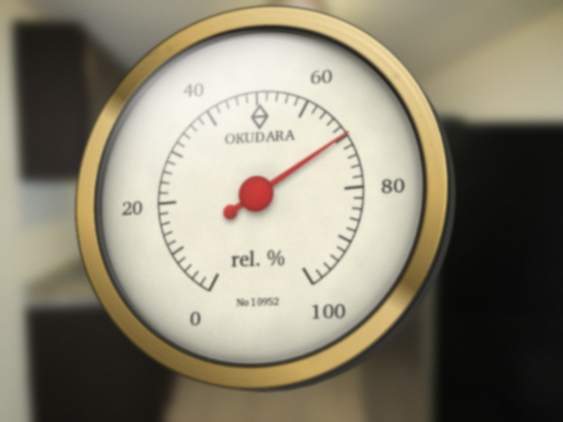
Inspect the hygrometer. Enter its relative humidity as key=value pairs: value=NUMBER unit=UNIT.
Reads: value=70 unit=%
